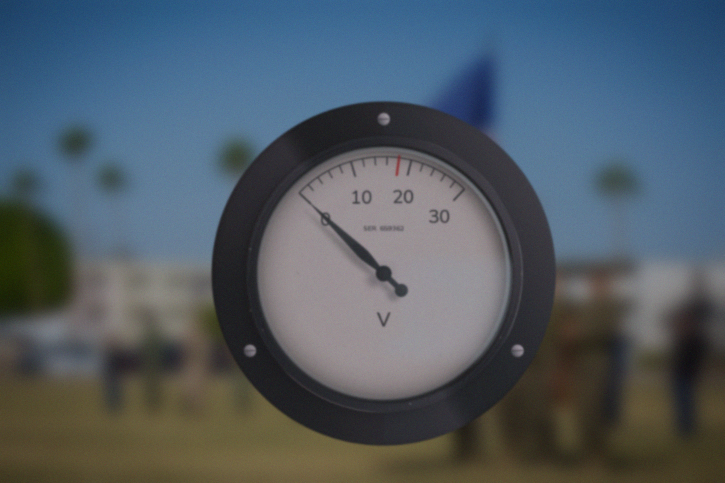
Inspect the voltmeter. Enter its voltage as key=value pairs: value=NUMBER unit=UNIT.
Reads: value=0 unit=V
